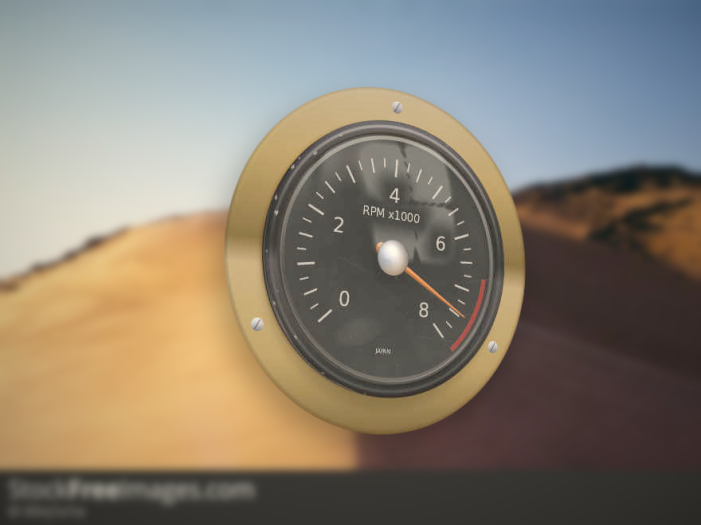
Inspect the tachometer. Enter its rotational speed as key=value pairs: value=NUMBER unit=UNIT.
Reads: value=7500 unit=rpm
